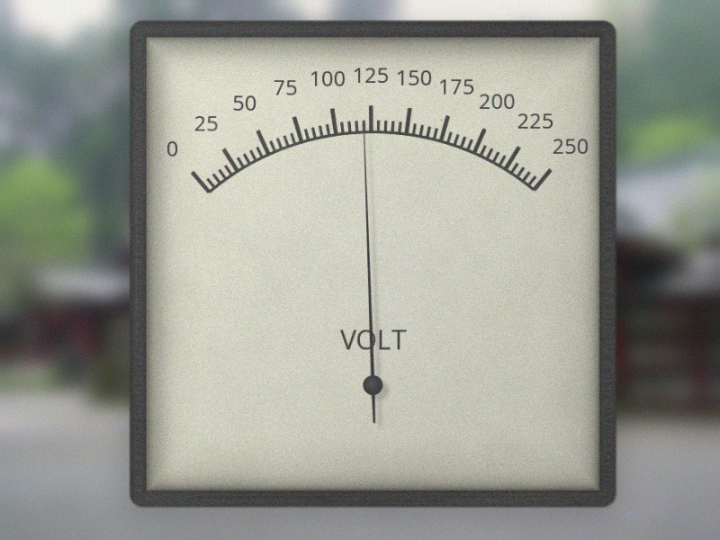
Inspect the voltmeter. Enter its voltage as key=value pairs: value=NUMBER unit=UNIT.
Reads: value=120 unit=V
